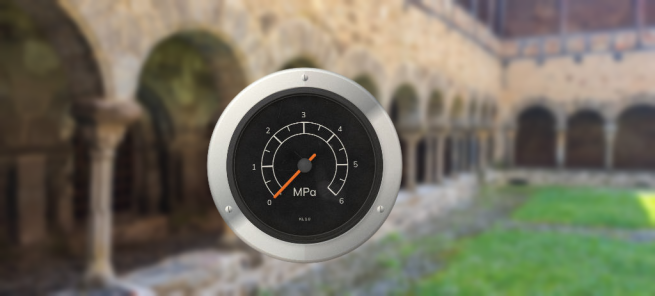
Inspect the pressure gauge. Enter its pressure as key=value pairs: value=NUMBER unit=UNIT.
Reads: value=0 unit=MPa
